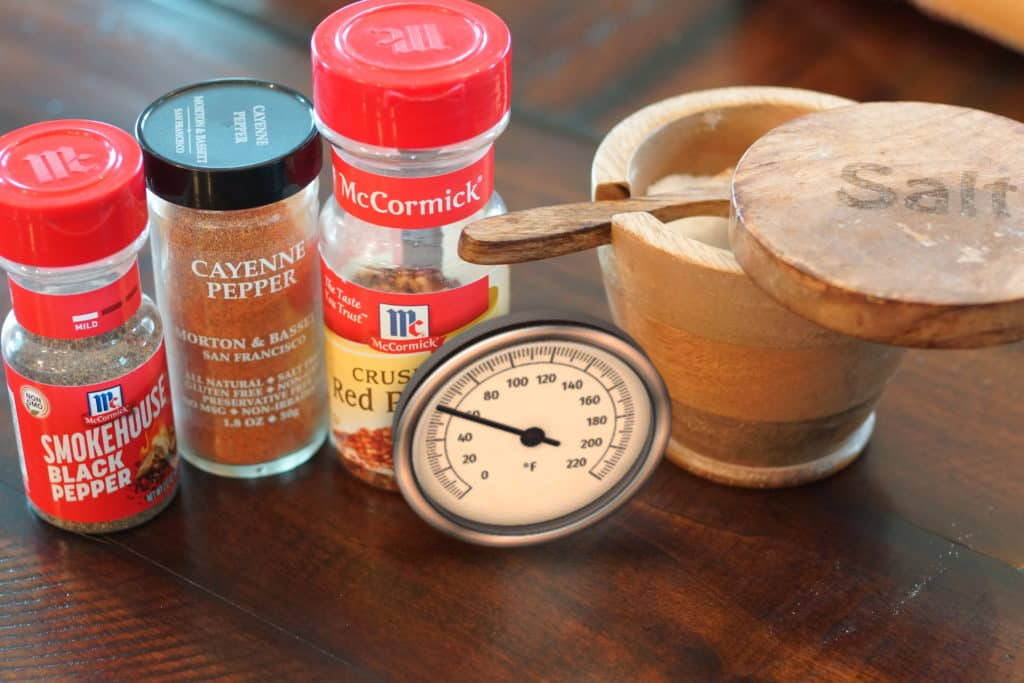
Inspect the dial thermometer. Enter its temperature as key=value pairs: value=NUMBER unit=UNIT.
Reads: value=60 unit=°F
